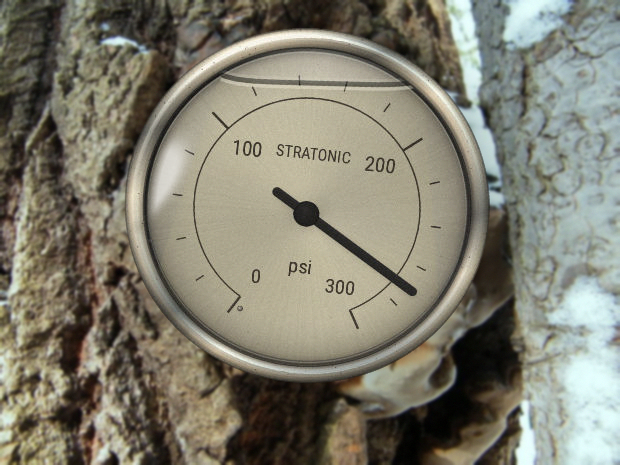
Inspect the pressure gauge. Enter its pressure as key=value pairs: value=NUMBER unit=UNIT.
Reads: value=270 unit=psi
